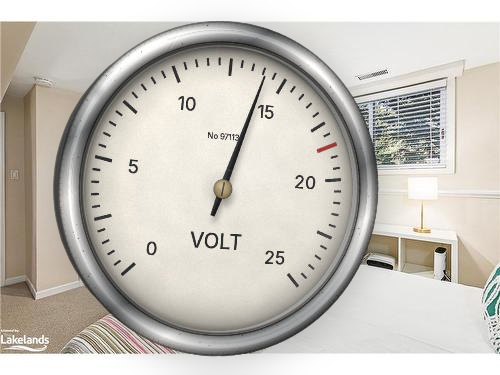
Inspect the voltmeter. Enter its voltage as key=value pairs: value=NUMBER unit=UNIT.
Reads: value=14 unit=V
